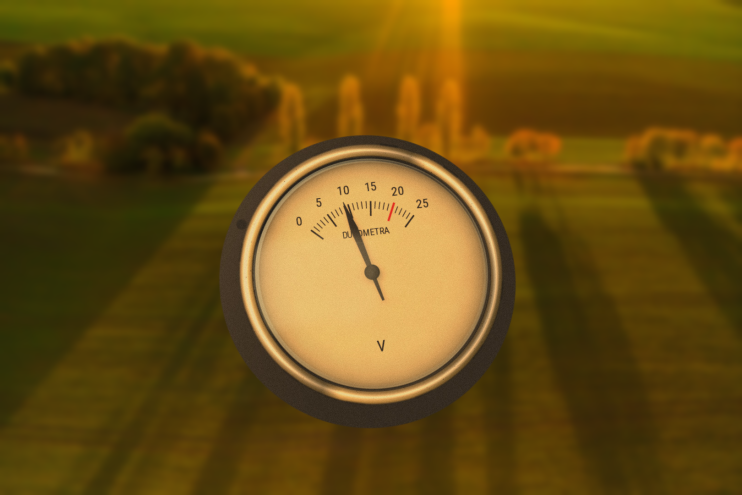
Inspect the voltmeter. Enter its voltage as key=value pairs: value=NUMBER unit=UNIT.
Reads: value=9 unit=V
